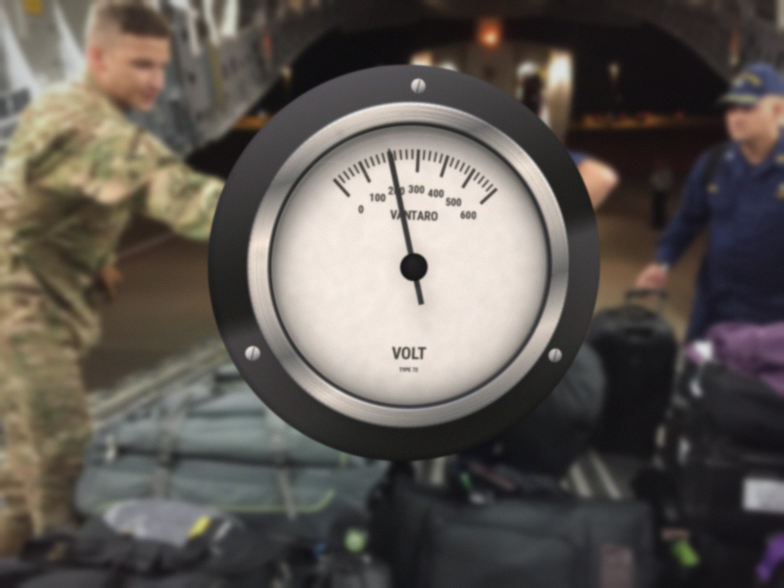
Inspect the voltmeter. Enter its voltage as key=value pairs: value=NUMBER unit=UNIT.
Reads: value=200 unit=V
